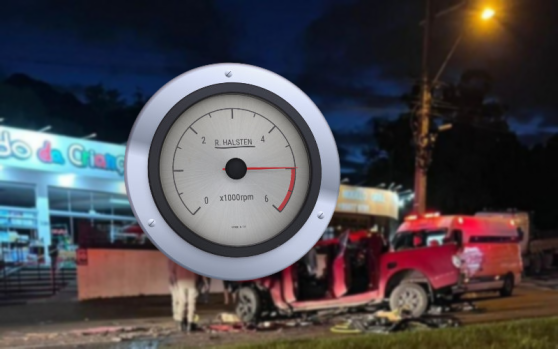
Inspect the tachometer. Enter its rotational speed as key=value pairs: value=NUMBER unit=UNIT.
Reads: value=5000 unit=rpm
